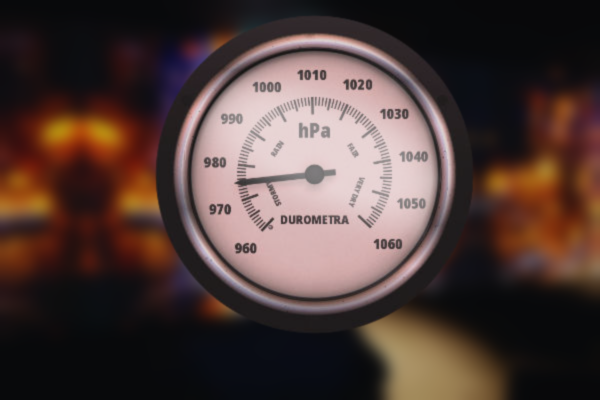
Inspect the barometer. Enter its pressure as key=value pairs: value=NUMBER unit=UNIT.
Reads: value=975 unit=hPa
